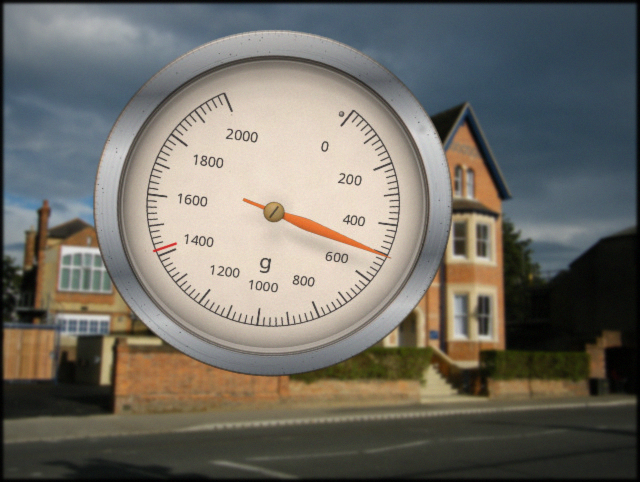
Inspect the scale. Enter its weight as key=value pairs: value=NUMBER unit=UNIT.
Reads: value=500 unit=g
